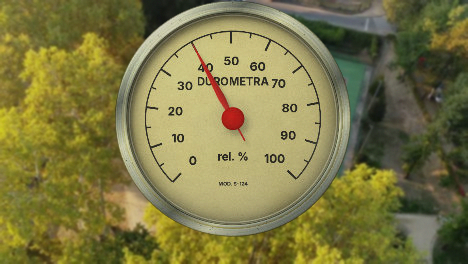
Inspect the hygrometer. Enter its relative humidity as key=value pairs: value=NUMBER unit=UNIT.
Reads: value=40 unit=%
